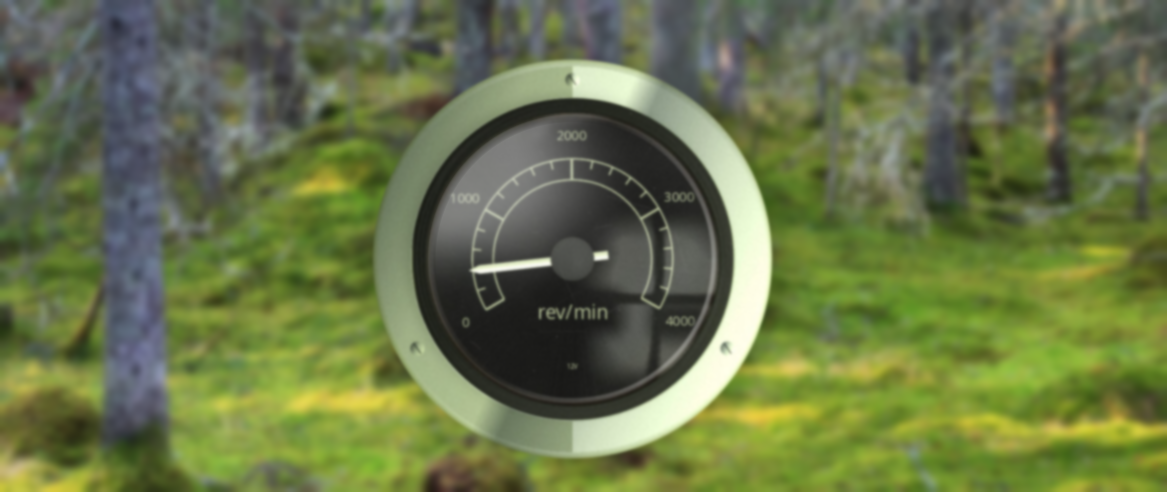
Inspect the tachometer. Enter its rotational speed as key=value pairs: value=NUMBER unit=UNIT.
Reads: value=400 unit=rpm
